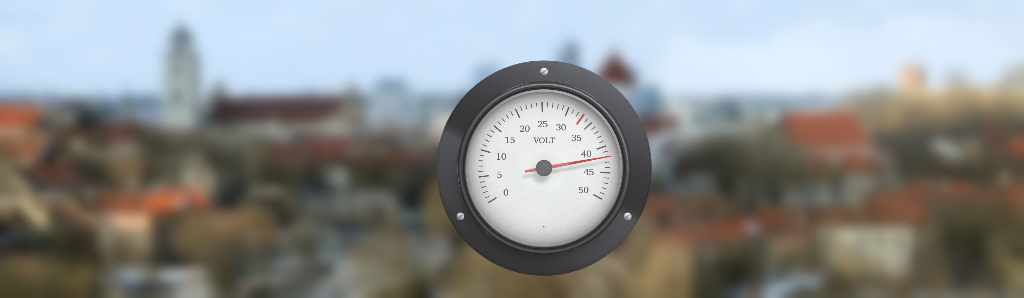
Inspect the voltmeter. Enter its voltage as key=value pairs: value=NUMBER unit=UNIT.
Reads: value=42 unit=V
